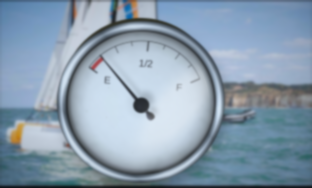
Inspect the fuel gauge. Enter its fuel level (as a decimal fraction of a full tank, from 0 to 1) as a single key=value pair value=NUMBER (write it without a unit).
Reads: value=0.125
